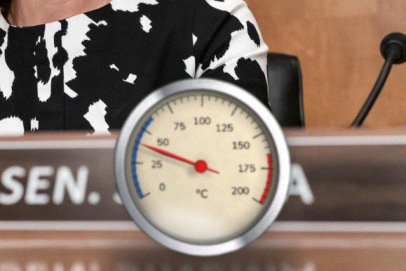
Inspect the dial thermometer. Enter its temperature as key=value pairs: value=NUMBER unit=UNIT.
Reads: value=40 unit=°C
